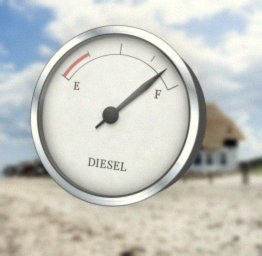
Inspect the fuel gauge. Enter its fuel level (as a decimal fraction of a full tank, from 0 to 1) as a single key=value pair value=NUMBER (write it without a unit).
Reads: value=0.875
